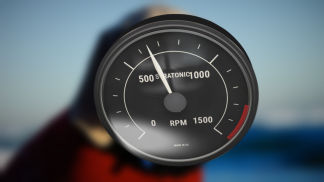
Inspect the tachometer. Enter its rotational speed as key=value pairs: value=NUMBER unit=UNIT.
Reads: value=650 unit=rpm
